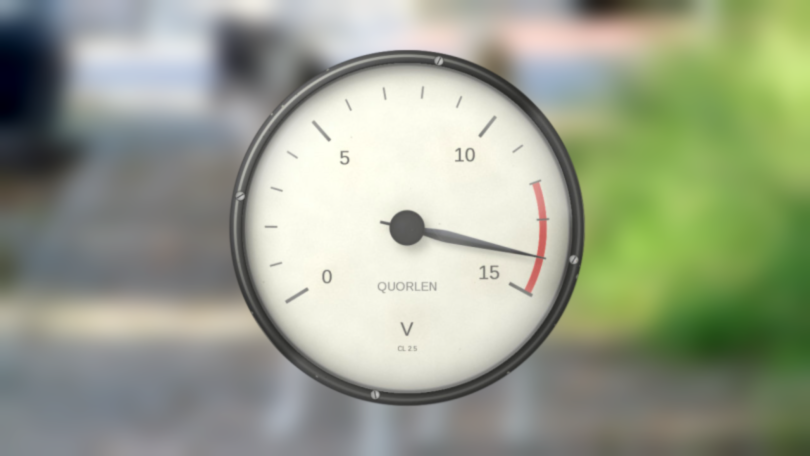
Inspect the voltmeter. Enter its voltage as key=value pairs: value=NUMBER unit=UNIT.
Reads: value=14 unit=V
